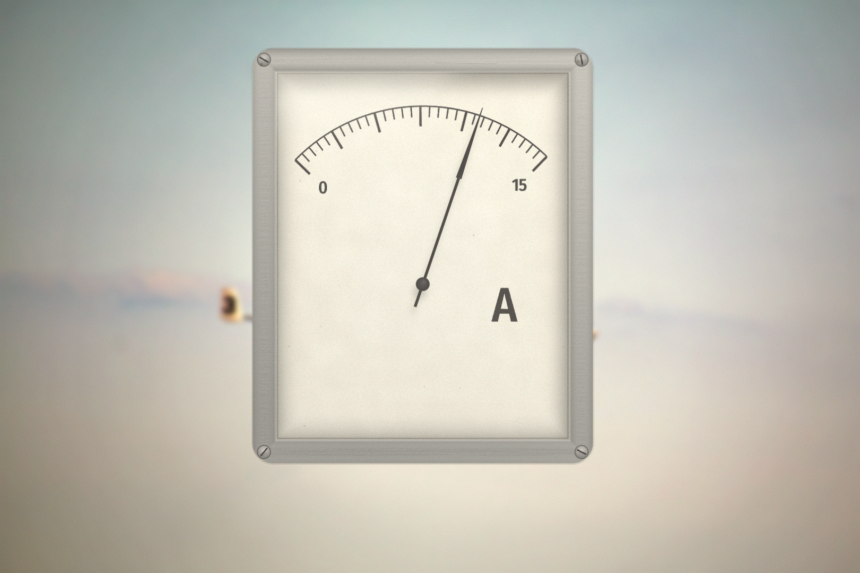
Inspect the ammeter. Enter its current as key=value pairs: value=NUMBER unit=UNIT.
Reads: value=10.75 unit=A
